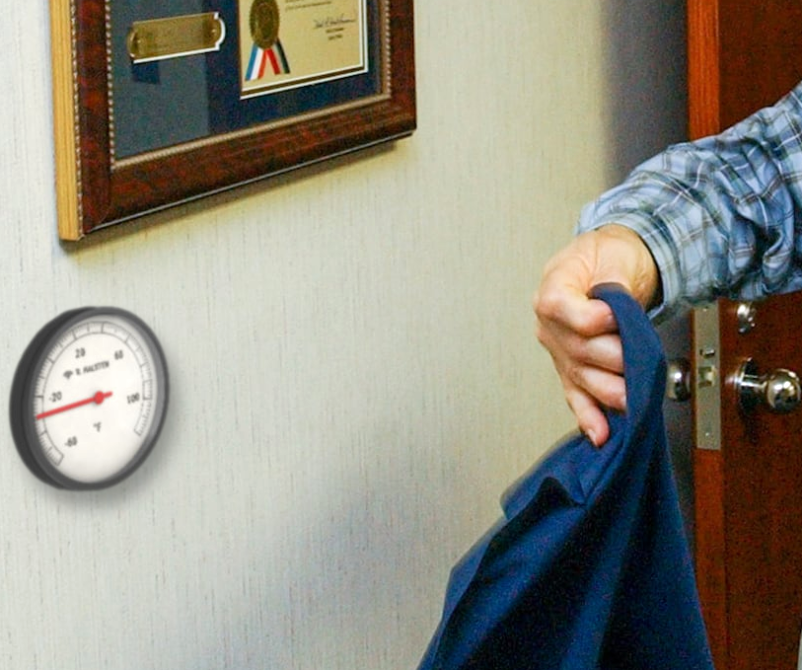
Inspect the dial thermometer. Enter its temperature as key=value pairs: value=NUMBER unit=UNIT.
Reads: value=-30 unit=°F
